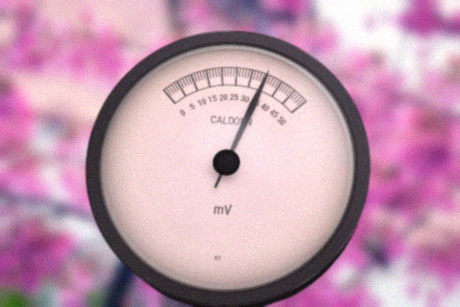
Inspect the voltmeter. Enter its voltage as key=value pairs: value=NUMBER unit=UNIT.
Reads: value=35 unit=mV
